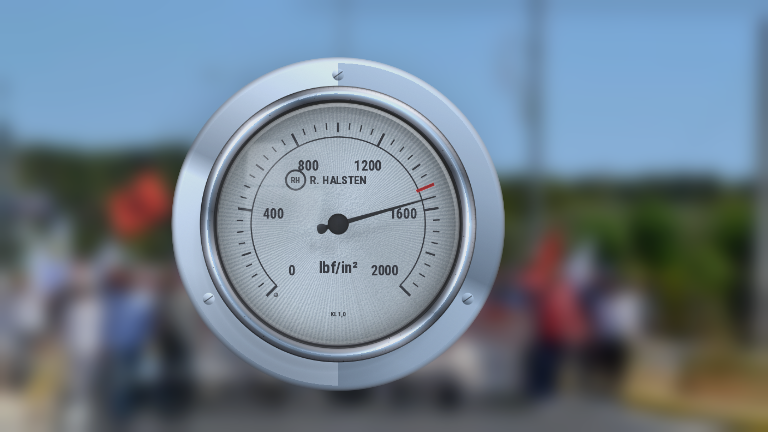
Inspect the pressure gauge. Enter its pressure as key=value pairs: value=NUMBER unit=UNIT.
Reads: value=1550 unit=psi
